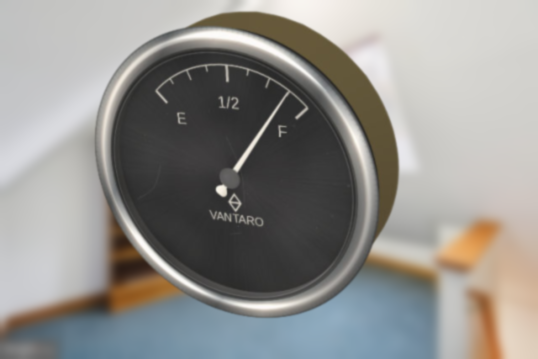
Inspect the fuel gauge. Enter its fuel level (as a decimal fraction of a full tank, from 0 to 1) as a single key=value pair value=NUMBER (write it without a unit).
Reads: value=0.875
